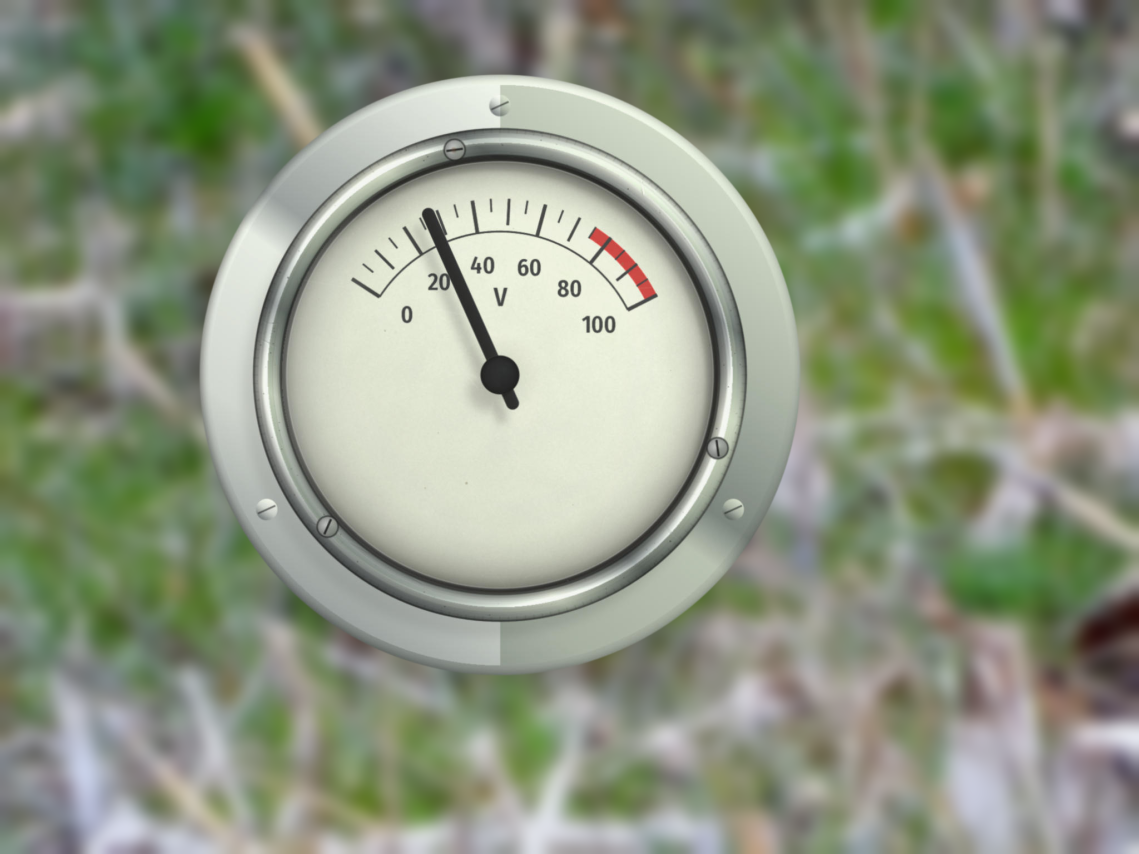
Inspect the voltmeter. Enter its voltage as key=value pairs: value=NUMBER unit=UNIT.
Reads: value=27.5 unit=V
